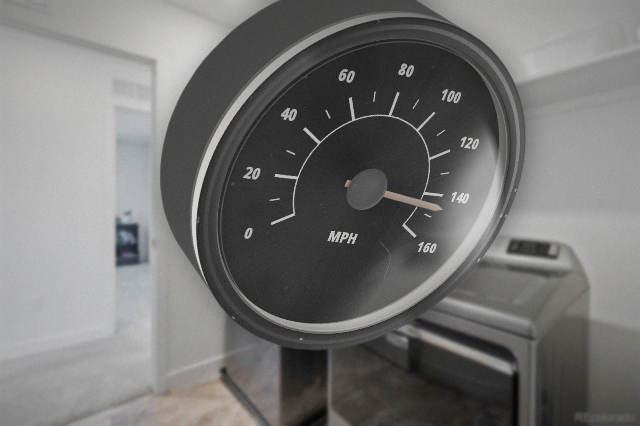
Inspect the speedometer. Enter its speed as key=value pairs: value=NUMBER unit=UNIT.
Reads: value=145 unit=mph
